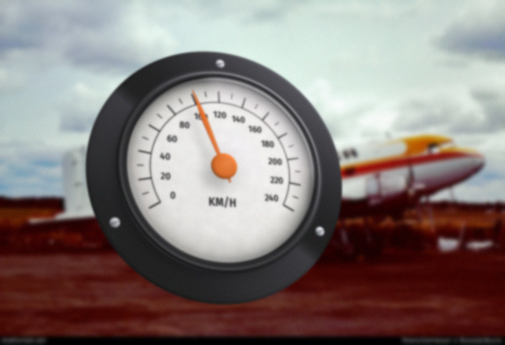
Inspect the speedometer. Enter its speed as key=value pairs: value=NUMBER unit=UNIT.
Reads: value=100 unit=km/h
